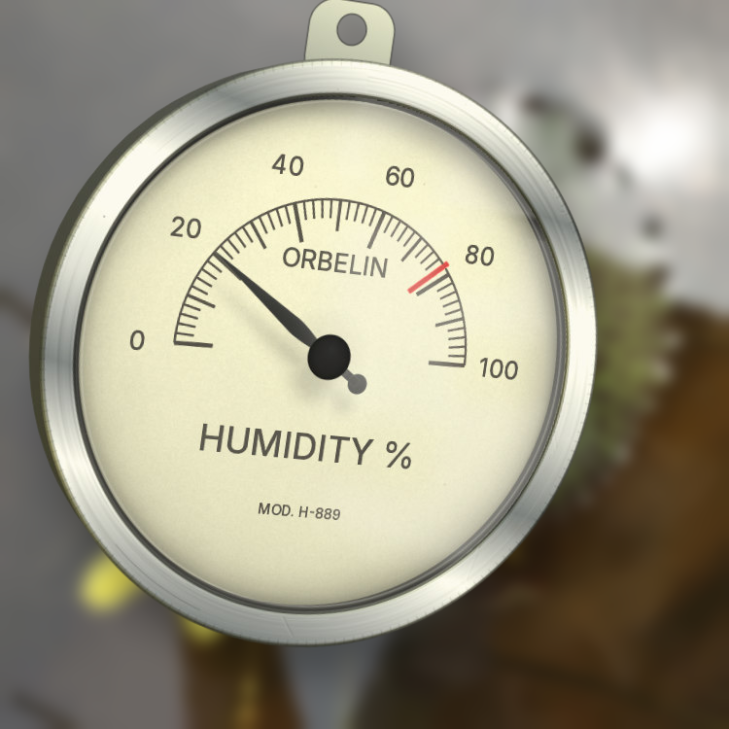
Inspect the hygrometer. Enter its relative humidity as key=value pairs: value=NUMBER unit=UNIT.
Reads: value=20 unit=%
